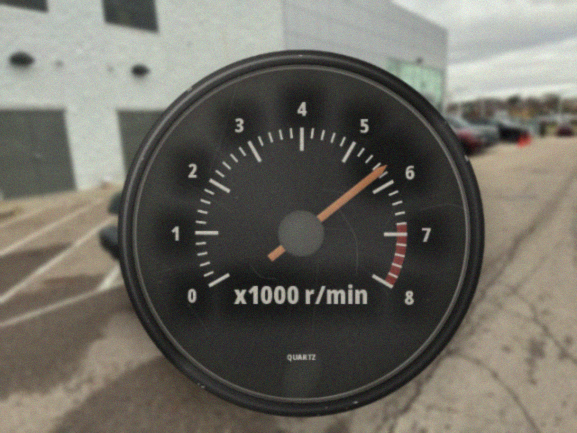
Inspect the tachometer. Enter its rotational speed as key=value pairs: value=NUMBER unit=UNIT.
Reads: value=5700 unit=rpm
